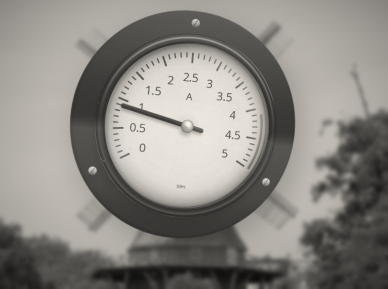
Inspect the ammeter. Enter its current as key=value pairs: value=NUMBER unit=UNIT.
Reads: value=0.9 unit=A
